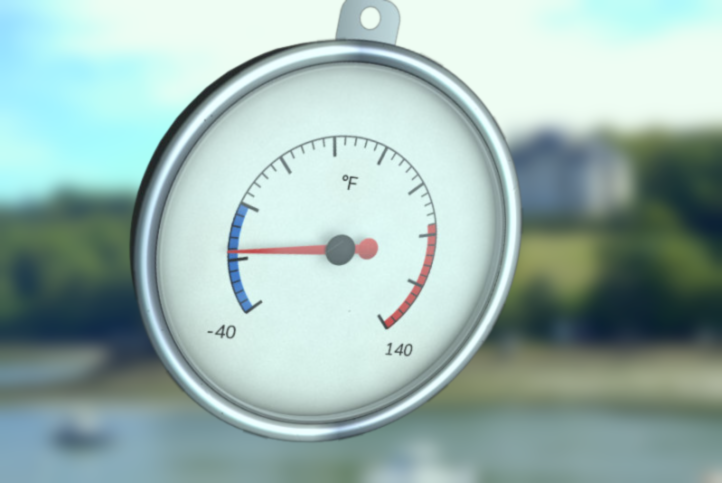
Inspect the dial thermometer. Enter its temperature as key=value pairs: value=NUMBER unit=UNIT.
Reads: value=-16 unit=°F
